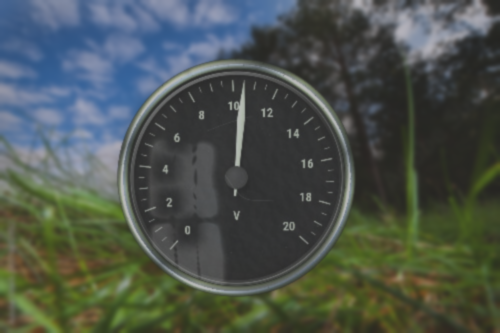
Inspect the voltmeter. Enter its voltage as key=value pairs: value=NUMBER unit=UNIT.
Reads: value=10.5 unit=V
